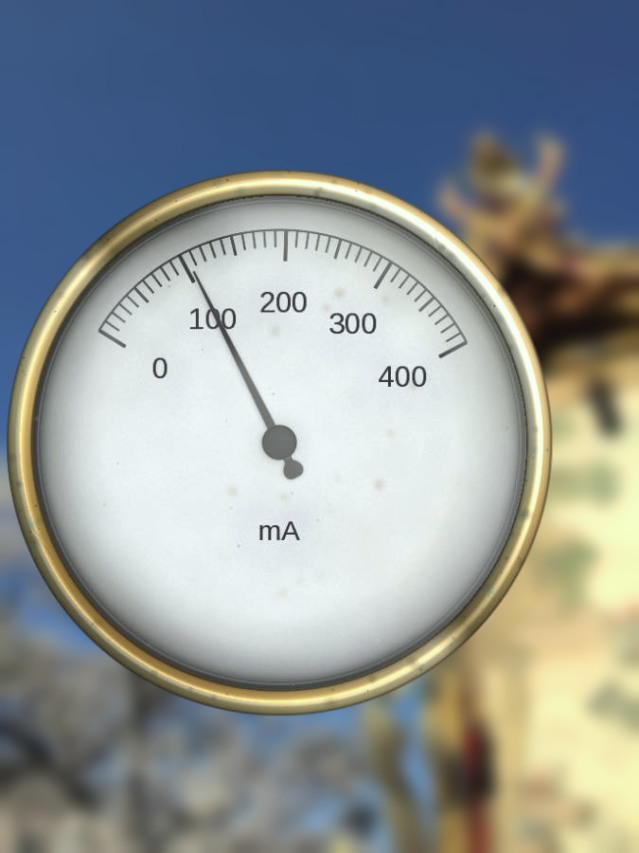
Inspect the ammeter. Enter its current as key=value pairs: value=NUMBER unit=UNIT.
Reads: value=105 unit=mA
